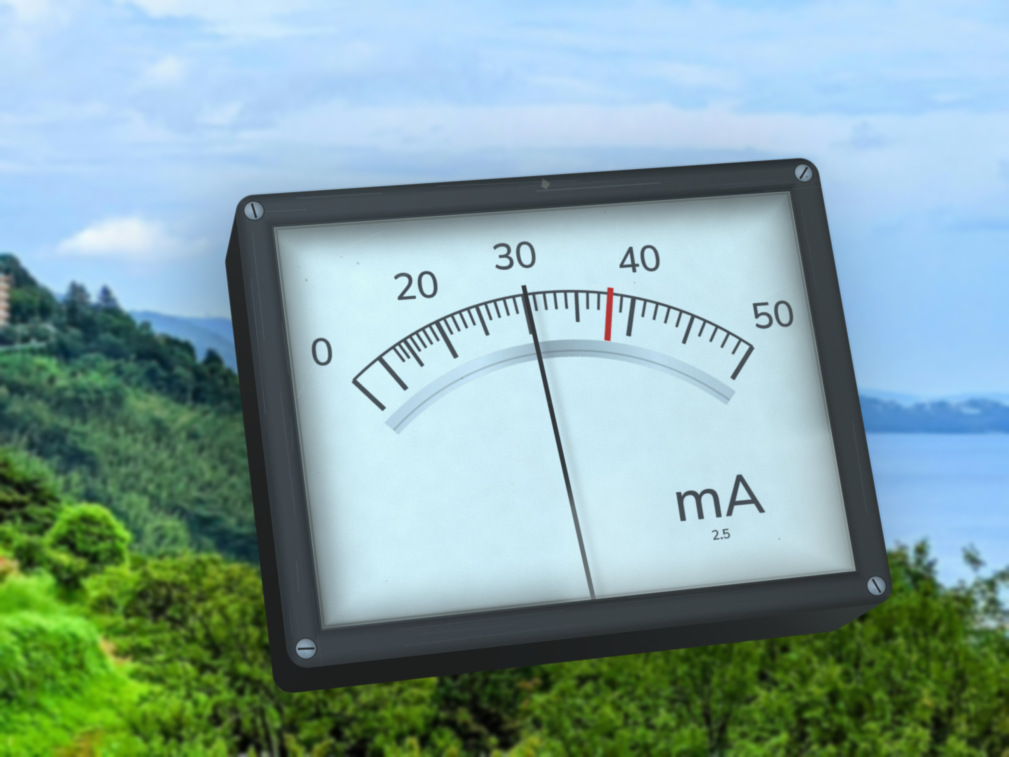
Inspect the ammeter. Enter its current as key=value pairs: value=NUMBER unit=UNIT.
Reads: value=30 unit=mA
